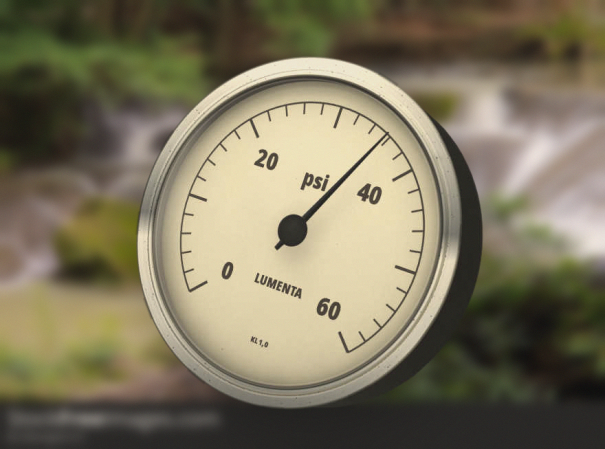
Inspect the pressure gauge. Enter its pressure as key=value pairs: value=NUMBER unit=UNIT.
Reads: value=36 unit=psi
